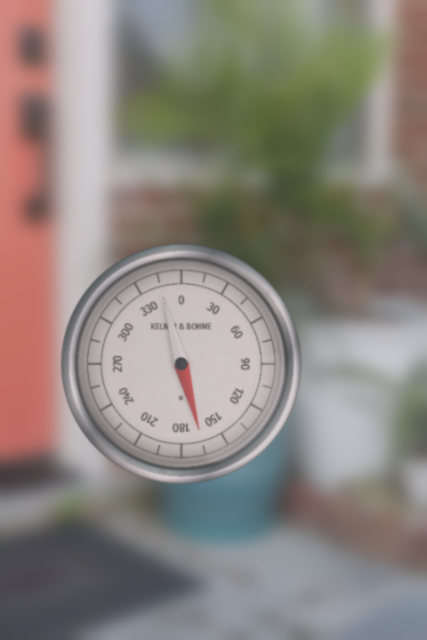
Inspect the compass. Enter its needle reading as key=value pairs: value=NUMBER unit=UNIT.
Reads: value=165 unit=°
